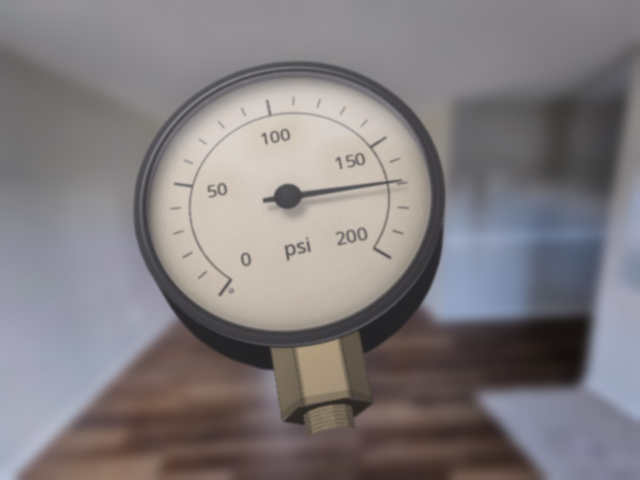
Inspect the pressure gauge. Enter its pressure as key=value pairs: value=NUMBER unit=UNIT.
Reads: value=170 unit=psi
